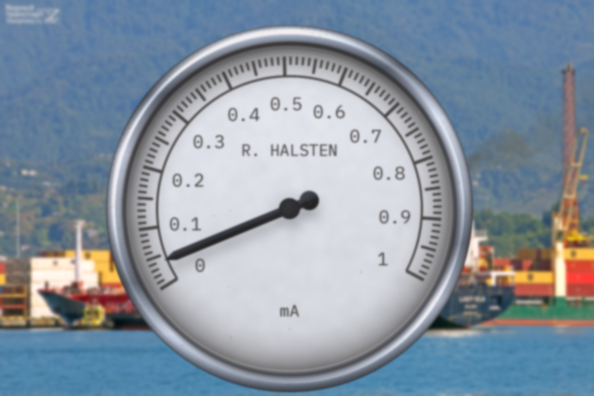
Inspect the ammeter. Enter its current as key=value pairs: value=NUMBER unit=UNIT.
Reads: value=0.04 unit=mA
